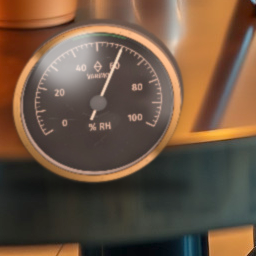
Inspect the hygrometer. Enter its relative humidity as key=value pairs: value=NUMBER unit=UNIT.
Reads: value=60 unit=%
